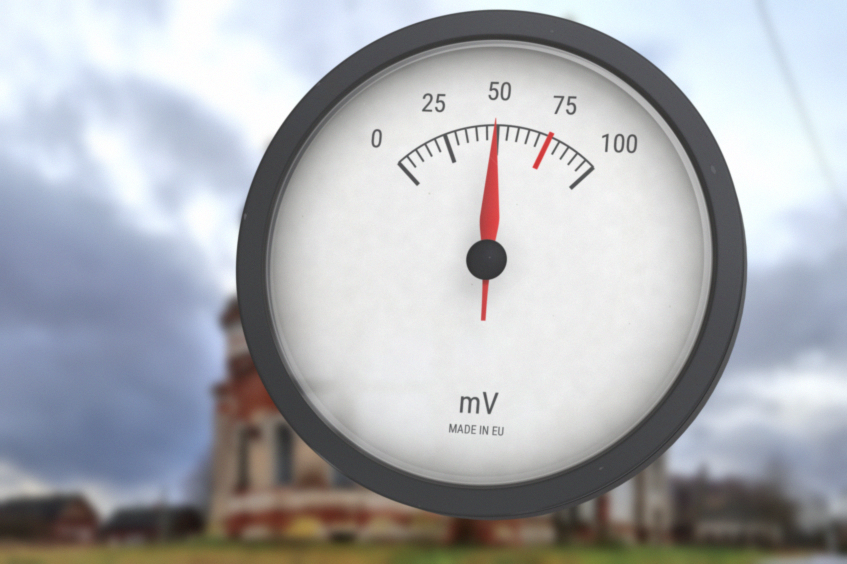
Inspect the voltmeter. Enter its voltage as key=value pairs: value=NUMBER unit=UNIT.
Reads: value=50 unit=mV
